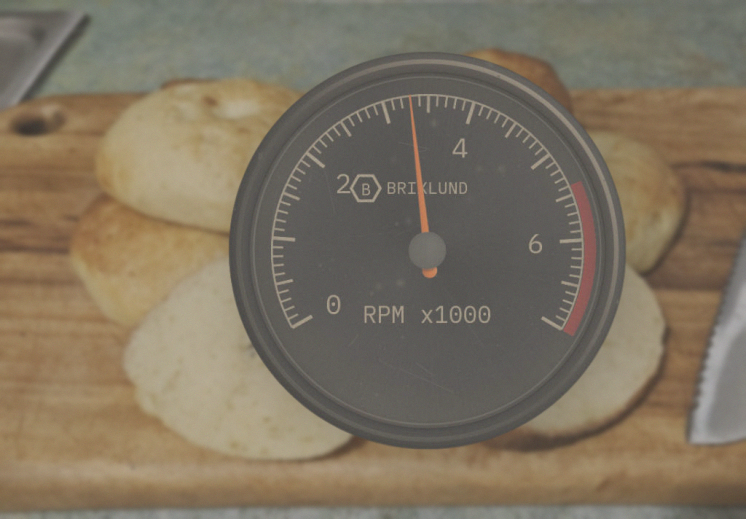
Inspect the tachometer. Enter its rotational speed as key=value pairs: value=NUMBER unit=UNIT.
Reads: value=3300 unit=rpm
